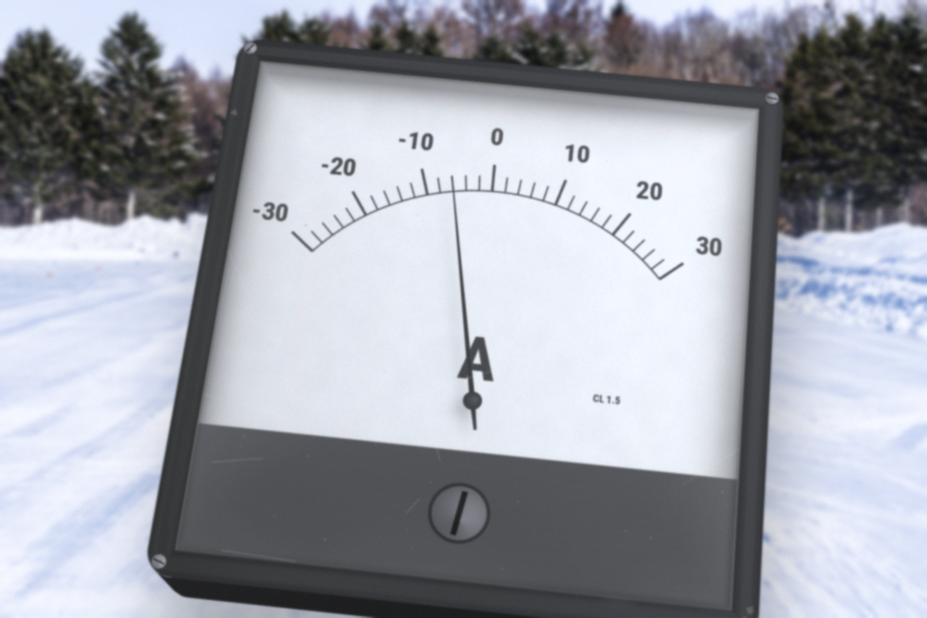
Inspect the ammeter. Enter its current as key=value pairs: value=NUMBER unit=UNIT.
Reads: value=-6 unit=A
